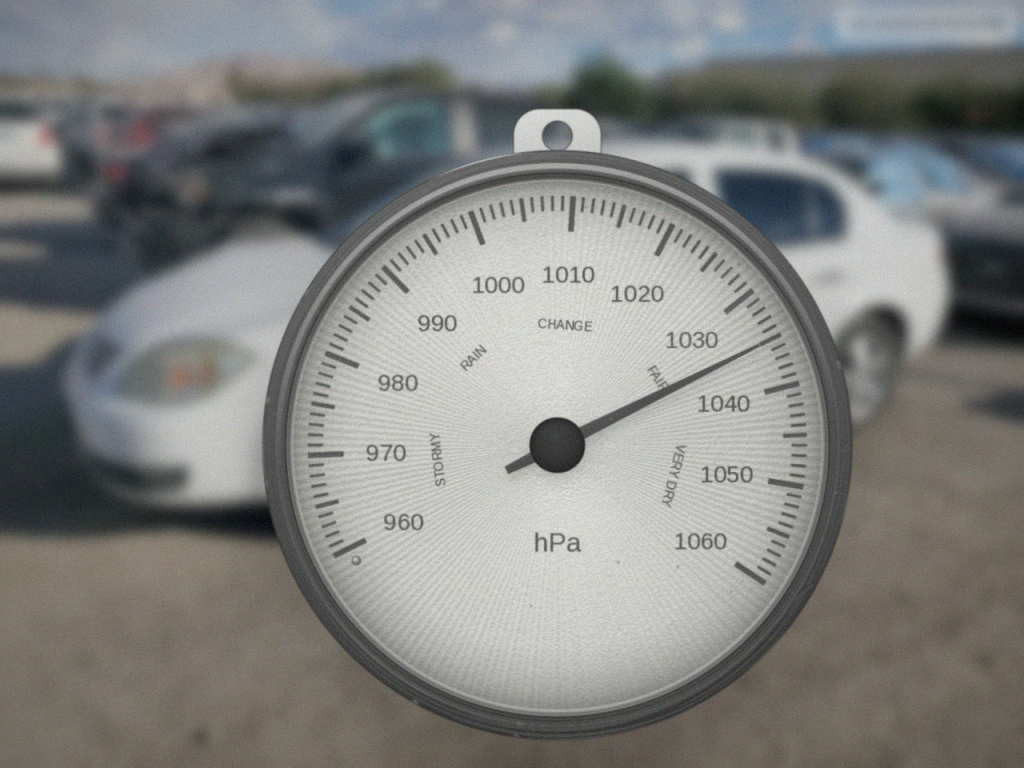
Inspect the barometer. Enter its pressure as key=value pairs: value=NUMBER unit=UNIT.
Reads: value=1035 unit=hPa
